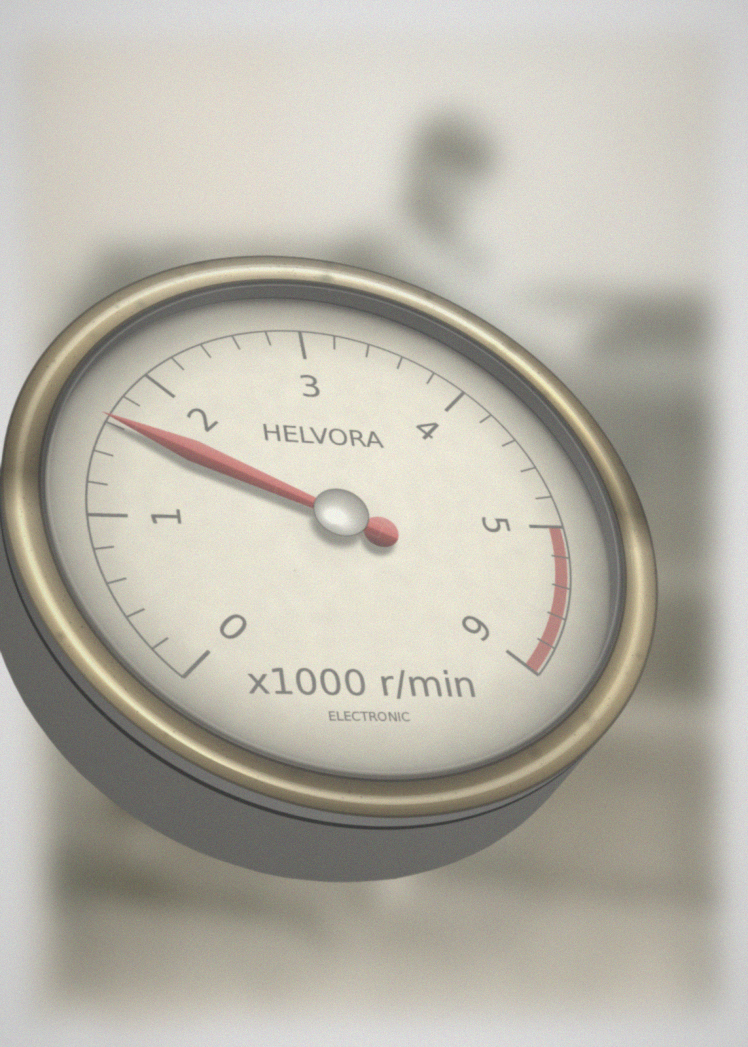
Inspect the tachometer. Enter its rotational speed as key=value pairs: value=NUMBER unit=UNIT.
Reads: value=1600 unit=rpm
